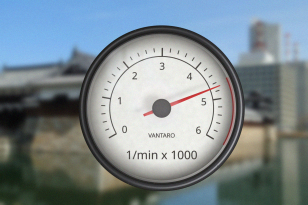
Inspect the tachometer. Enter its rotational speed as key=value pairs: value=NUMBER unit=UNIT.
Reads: value=4700 unit=rpm
